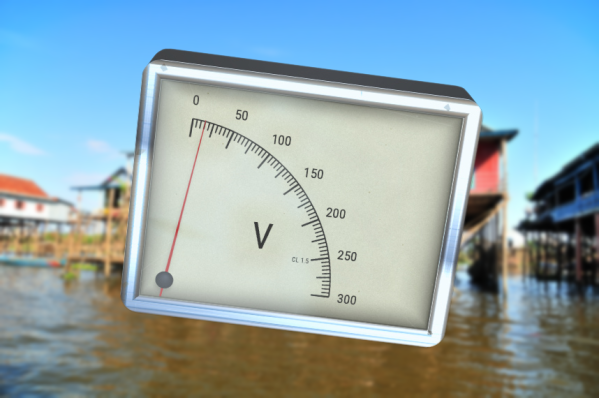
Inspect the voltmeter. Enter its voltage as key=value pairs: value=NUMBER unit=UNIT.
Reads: value=15 unit=V
